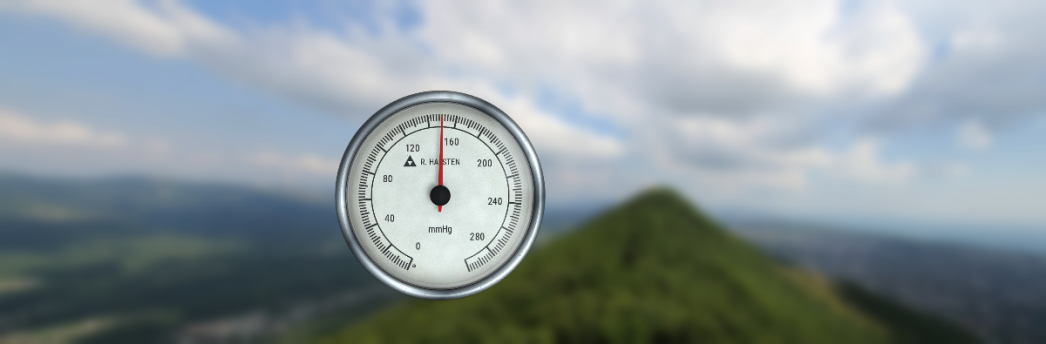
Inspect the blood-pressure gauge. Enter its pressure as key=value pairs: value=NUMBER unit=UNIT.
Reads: value=150 unit=mmHg
